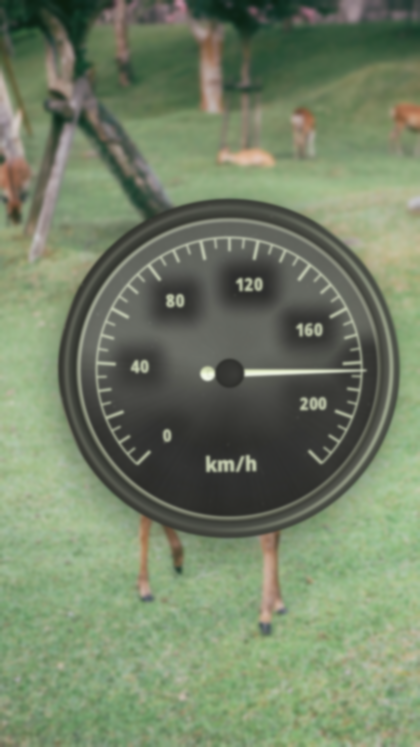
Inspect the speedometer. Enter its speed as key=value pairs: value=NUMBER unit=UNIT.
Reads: value=182.5 unit=km/h
